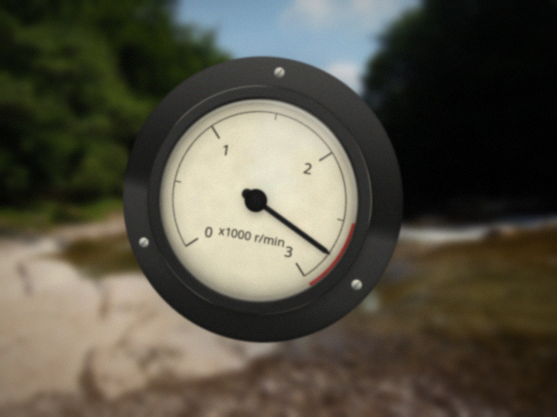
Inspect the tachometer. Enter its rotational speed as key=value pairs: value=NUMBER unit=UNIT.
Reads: value=2750 unit=rpm
